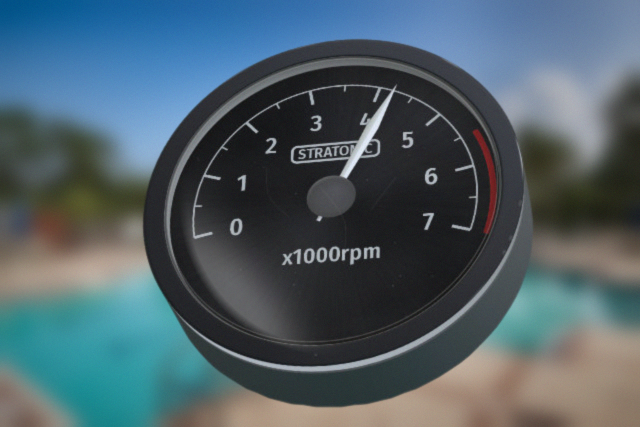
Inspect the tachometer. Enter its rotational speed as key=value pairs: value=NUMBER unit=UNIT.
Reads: value=4250 unit=rpm
